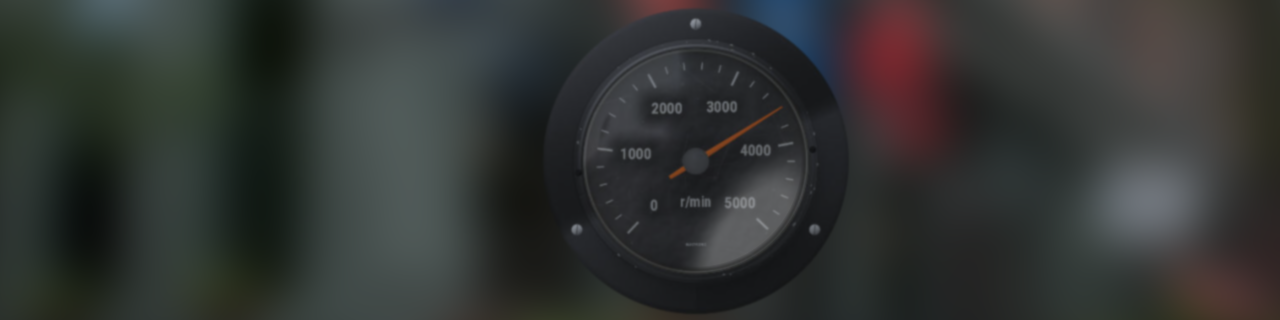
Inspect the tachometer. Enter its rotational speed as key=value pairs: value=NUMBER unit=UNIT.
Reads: value=3600 unit=rpm
